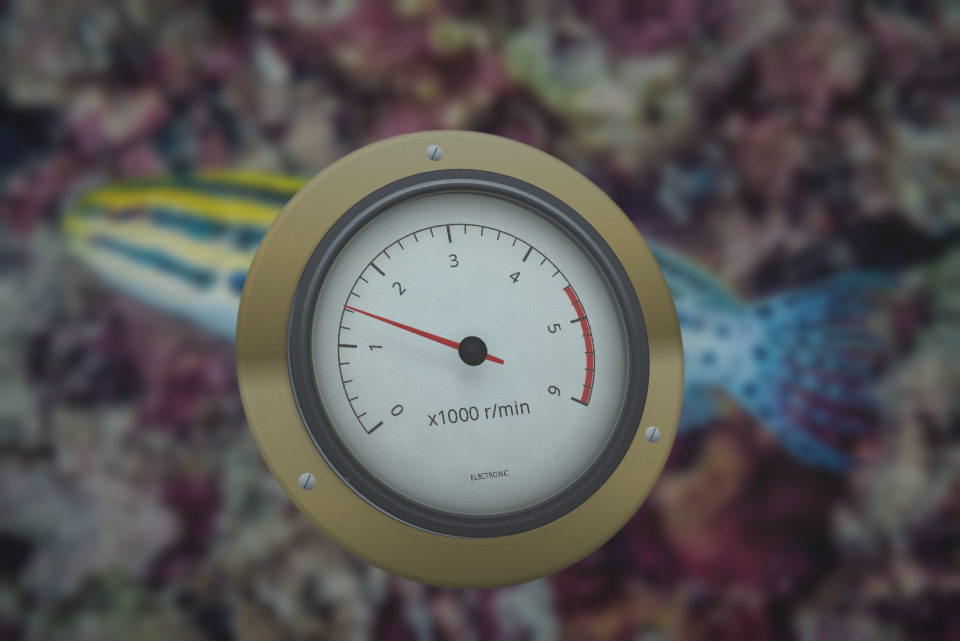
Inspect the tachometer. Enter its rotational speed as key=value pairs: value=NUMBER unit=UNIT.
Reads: value=1400 unit=rpm
